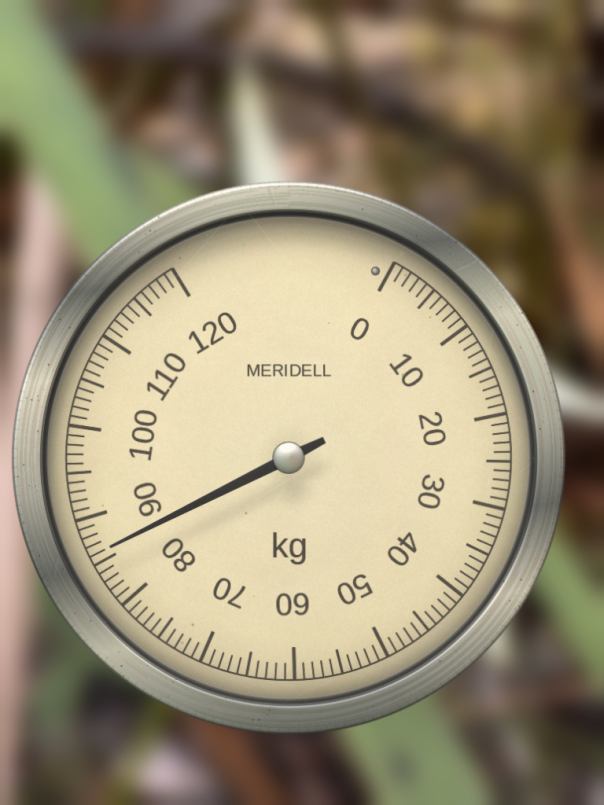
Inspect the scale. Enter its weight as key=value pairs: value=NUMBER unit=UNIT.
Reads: value=86 unit=kg
